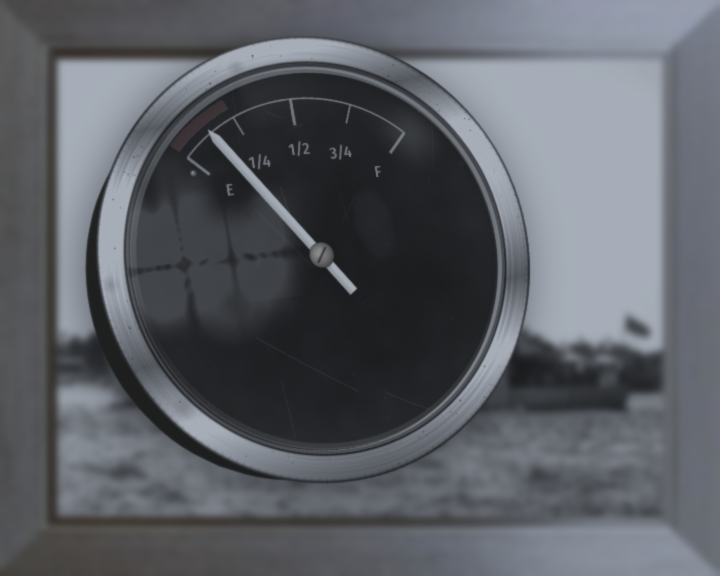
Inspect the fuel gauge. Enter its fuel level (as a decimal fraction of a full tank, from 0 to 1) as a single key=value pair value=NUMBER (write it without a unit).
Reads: value=0.125
